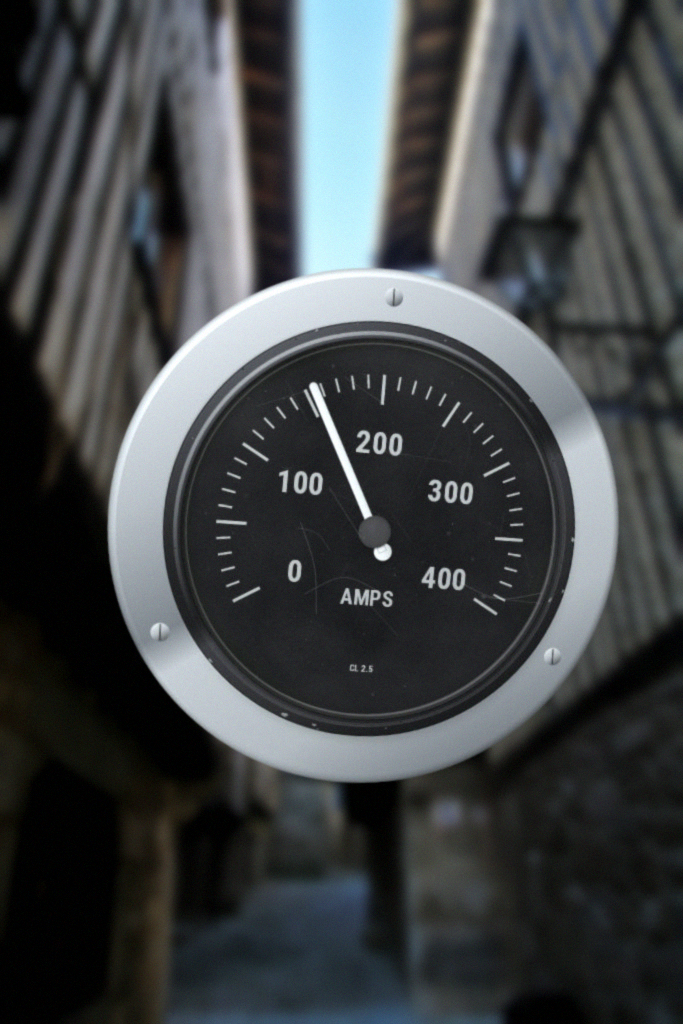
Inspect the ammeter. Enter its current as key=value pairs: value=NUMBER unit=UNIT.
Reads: value=155 unit=A
